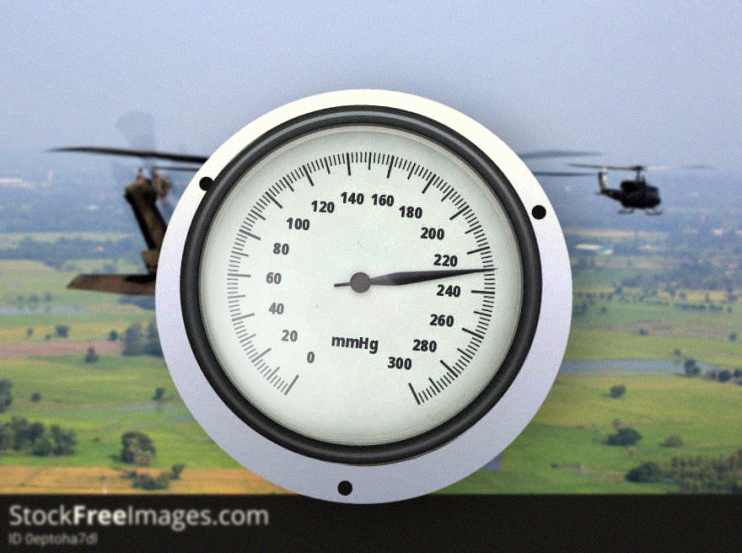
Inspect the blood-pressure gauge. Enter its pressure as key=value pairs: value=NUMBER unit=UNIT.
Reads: value=230 unit=mmHg
